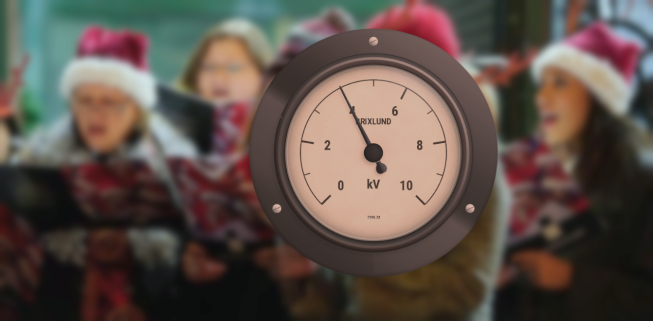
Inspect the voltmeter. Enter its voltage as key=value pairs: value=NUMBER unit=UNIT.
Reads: value=4 unit=kV
